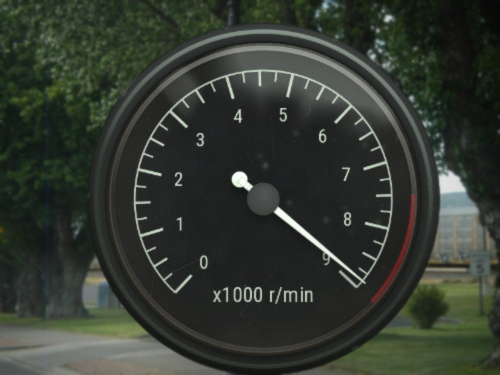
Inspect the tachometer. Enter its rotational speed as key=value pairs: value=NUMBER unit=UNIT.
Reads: value=8875 unit=rpm
